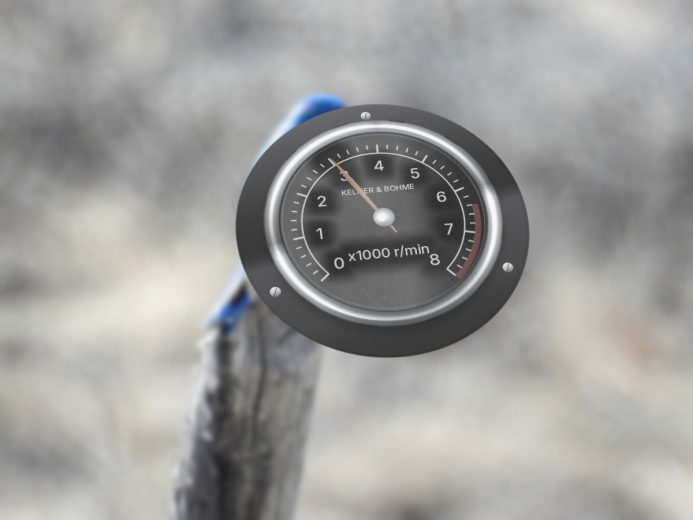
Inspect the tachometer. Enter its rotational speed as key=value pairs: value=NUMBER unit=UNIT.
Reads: value=3000 unit=rpm
